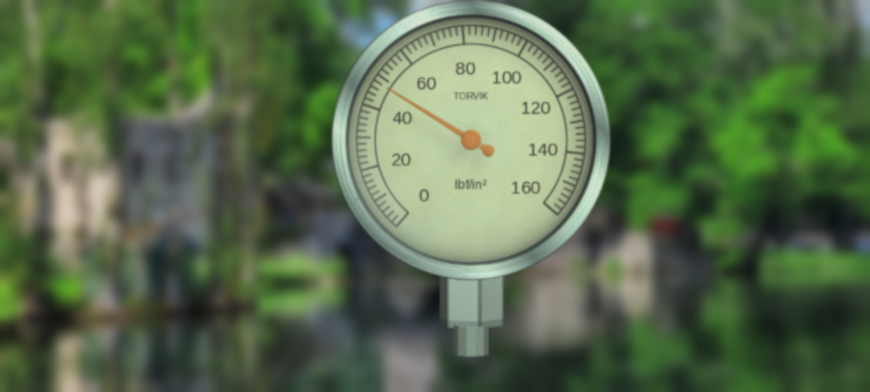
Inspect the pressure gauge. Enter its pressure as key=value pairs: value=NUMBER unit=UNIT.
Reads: value=48 unit=psi
